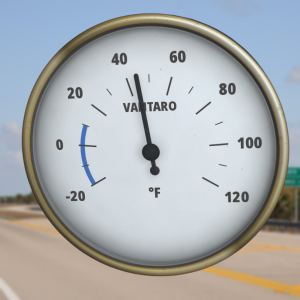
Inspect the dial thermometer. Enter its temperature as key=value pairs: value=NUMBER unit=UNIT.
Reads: value=45 unit=°F
